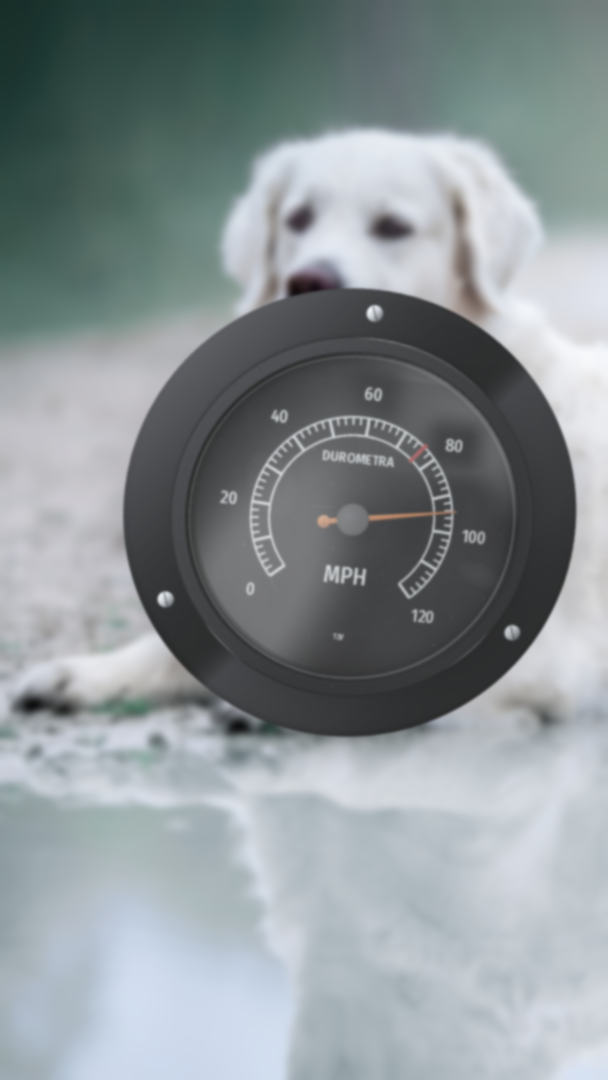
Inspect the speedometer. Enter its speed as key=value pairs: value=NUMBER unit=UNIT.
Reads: value=94 unit=mph
